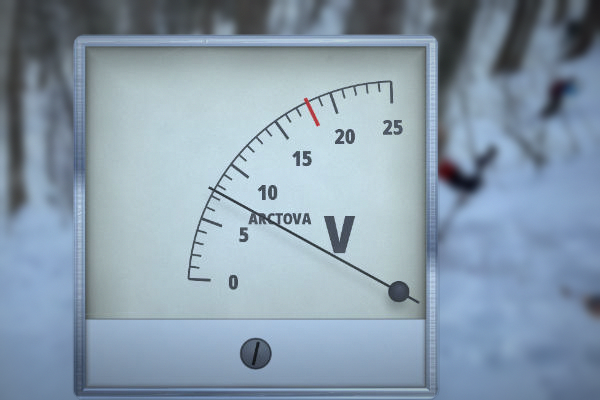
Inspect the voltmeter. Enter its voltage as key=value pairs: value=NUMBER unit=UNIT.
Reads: value=7.5 unit=V
